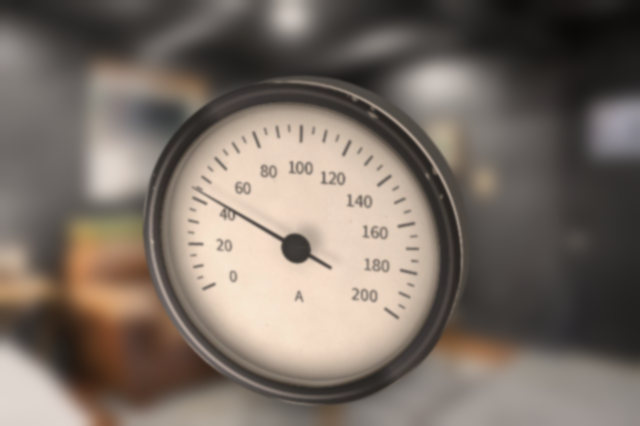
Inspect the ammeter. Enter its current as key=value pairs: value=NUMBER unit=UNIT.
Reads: value=45 unit=A
